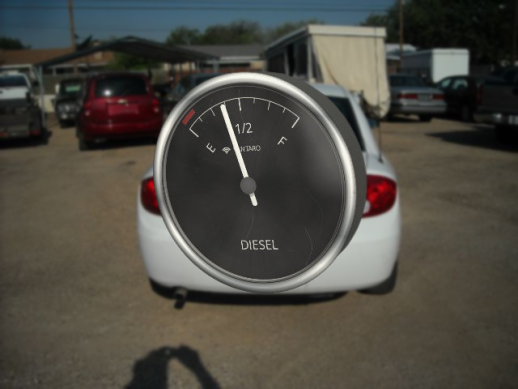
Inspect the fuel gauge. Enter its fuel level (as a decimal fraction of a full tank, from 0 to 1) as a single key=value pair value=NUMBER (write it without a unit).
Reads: value=0.375
